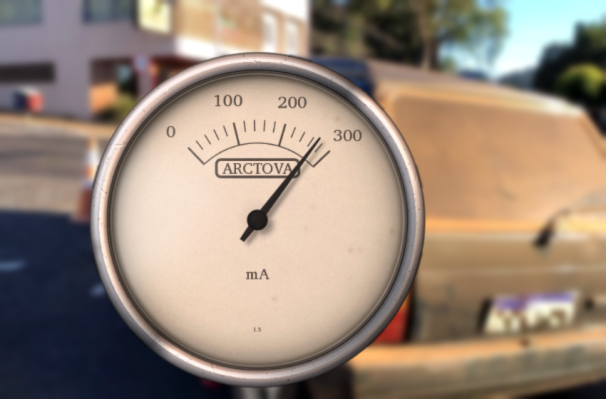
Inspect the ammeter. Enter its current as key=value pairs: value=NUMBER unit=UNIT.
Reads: value=270 unit=mA
